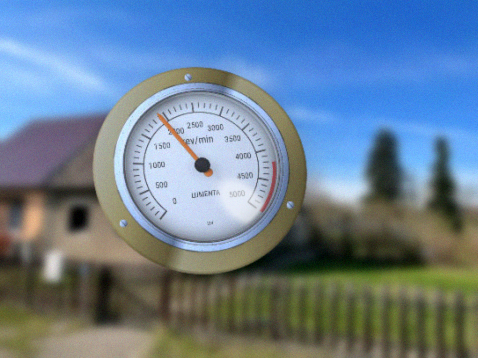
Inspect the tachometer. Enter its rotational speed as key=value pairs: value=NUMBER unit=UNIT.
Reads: value=1900 unit=rpm
